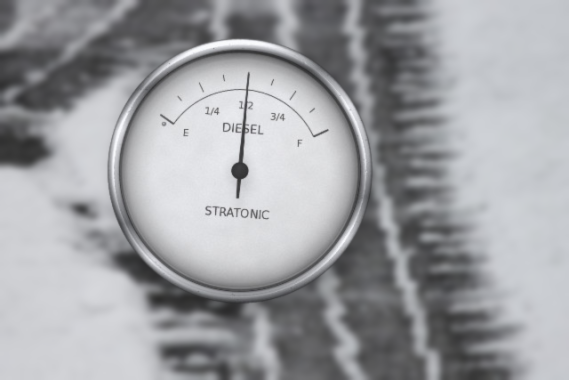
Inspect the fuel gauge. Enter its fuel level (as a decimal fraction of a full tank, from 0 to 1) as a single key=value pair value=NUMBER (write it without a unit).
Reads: value=0.5
